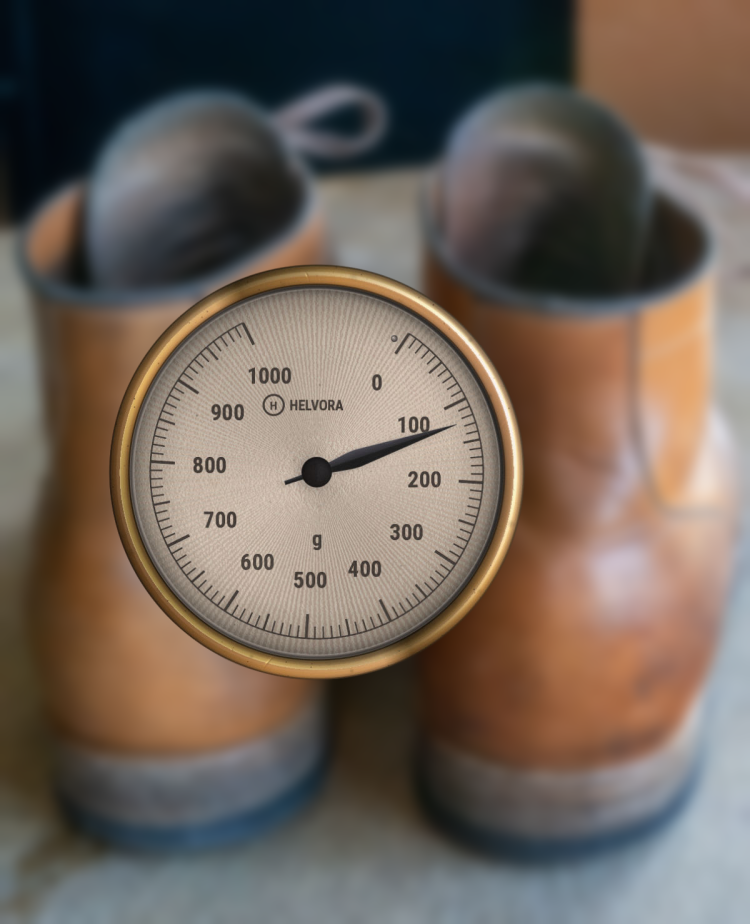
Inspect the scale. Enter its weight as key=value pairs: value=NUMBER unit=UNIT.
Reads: value=125 unit=g
